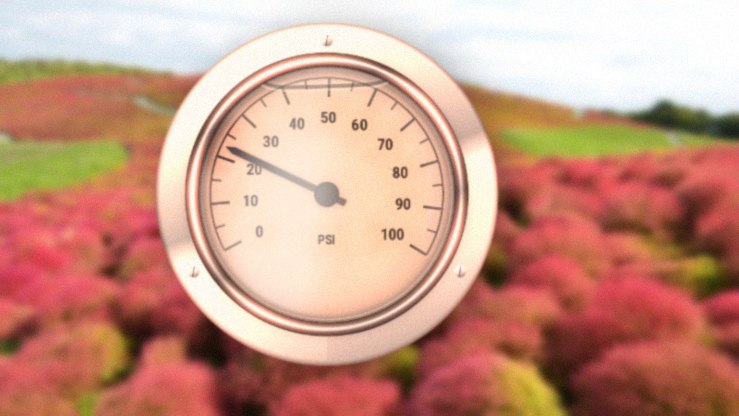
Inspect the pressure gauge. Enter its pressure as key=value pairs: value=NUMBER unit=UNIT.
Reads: value=22.5 unit=psi
